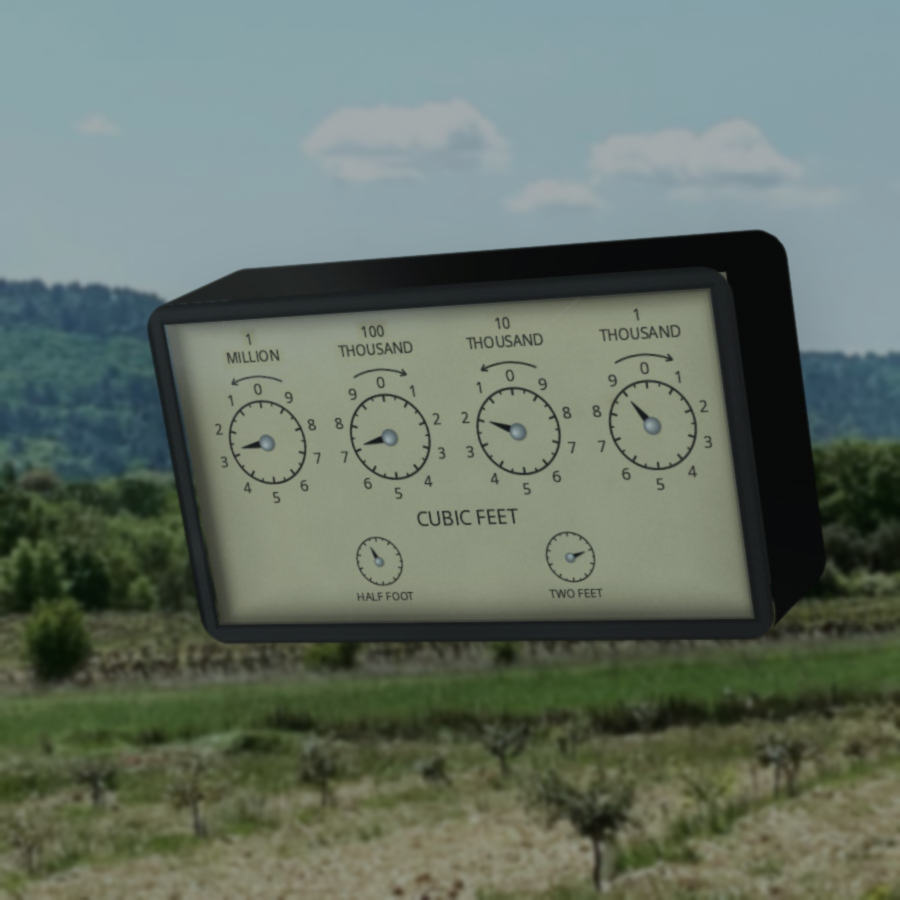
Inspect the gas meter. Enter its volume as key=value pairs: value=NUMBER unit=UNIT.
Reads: value=271900 unit=ft³
